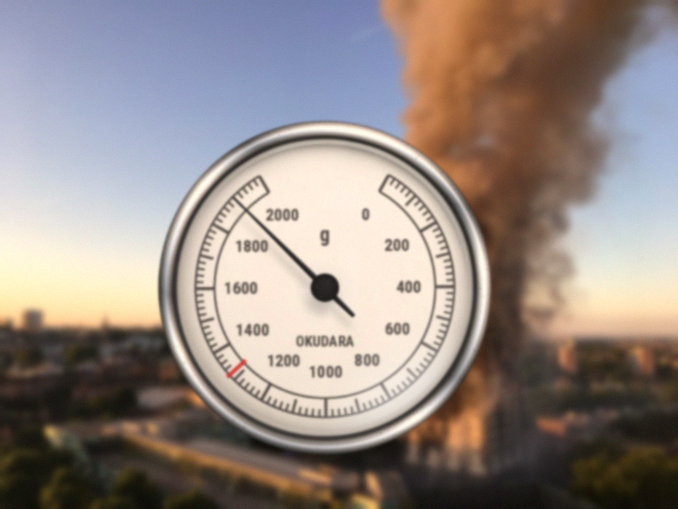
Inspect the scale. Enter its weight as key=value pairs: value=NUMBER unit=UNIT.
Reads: value=1900 unit=g
